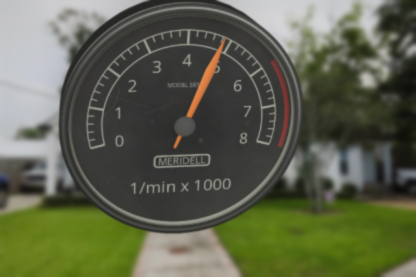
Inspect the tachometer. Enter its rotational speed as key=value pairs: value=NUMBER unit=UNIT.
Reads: value=4800 unit=rpm
